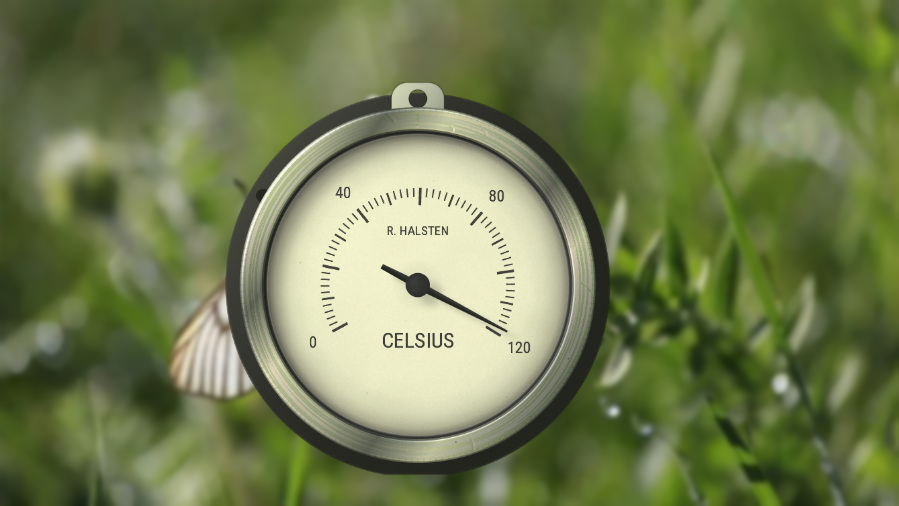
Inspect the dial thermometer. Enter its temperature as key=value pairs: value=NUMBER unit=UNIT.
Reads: value=118 unit=°C
